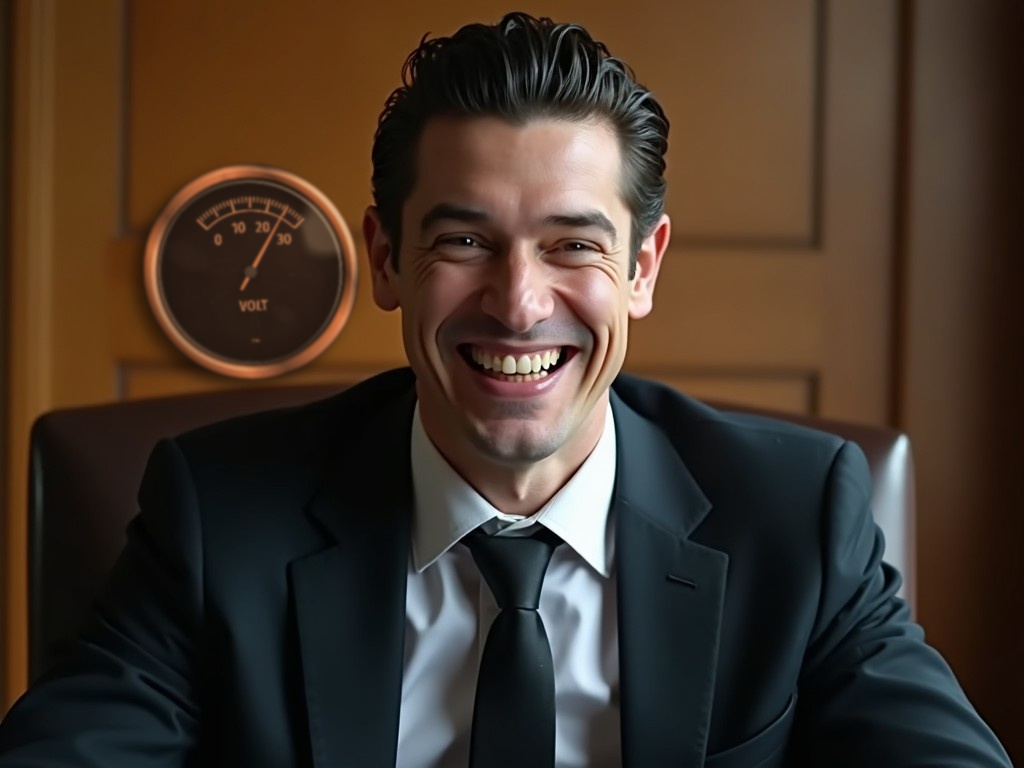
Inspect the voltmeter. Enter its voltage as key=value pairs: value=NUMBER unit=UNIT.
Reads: value=25 unit=V
